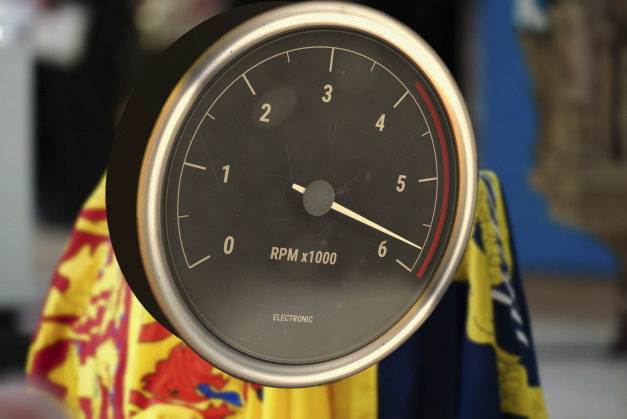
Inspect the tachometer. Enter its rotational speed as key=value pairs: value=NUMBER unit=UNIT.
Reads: value=5750 unit=rpm
